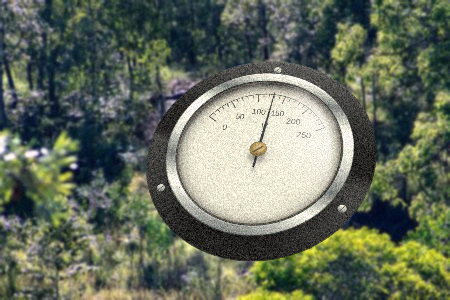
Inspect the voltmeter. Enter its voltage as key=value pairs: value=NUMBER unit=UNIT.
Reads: value=130 unit=V
